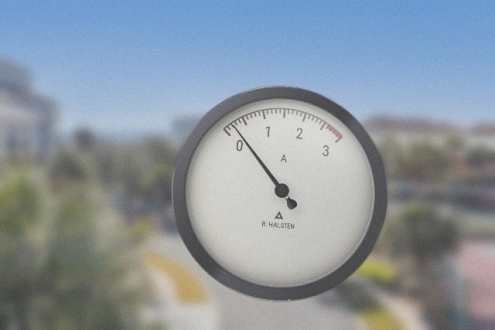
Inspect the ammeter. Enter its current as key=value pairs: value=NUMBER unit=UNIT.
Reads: value=0.2 unit=A
